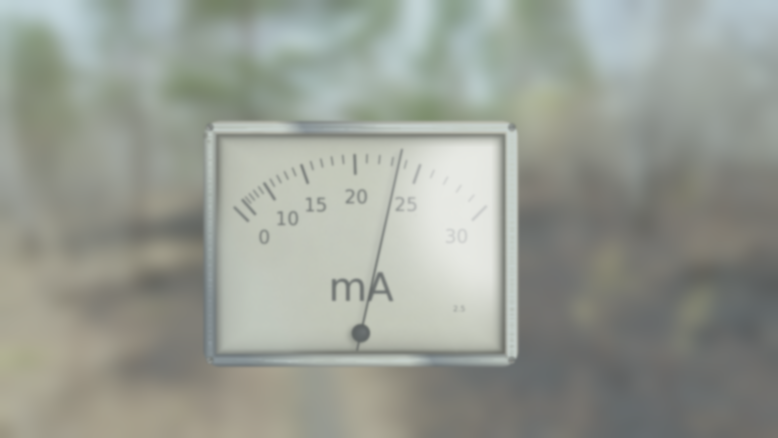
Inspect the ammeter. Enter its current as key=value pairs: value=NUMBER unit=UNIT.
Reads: value=23.5 unit=mA
